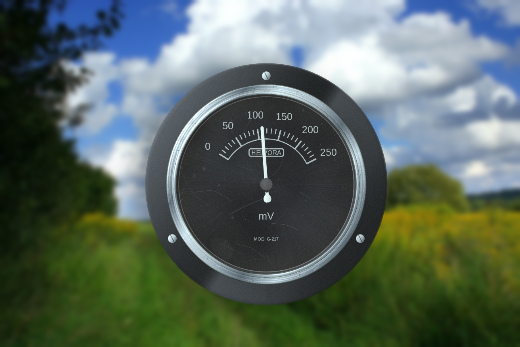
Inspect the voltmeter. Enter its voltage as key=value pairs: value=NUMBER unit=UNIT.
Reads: value=110 unit=mV
